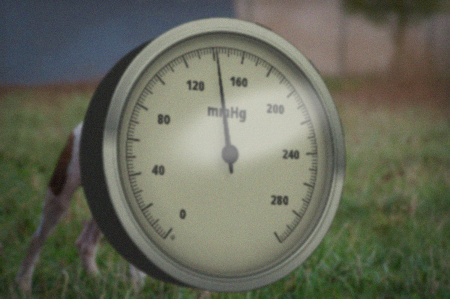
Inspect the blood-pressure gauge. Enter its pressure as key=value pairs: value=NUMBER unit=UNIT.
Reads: value=140 unit=mmHg
